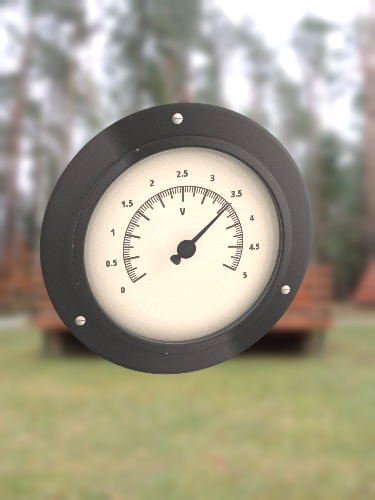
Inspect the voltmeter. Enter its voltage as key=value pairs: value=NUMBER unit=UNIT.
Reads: value=3.5 unit=V
